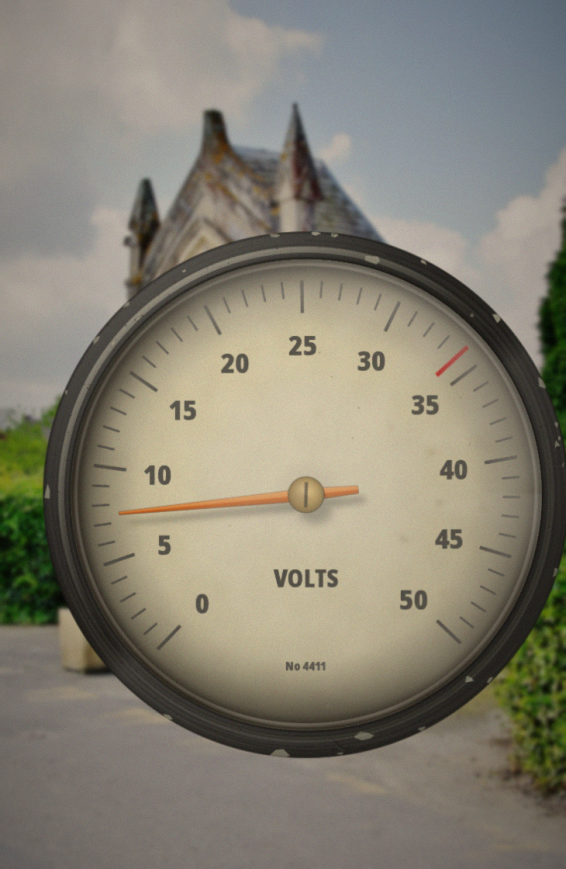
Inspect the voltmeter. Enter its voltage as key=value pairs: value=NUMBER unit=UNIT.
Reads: value=7.5 unit=V
